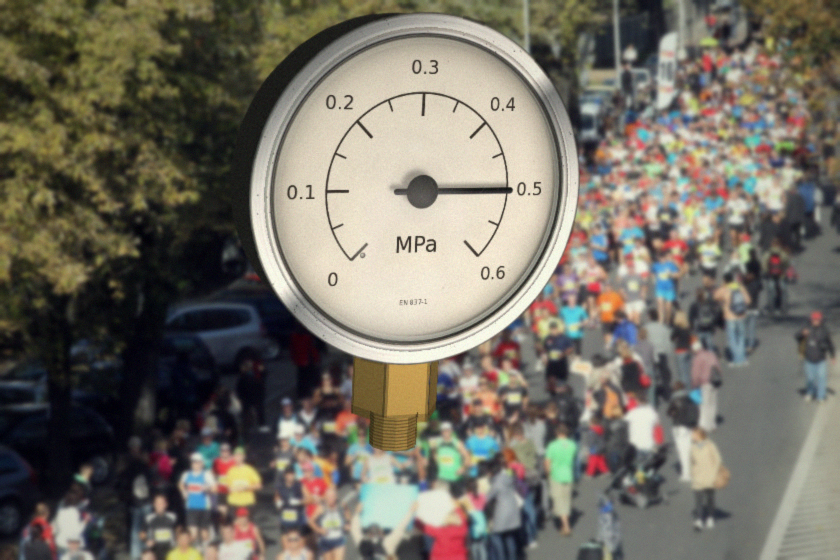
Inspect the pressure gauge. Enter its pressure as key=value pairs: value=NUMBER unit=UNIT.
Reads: value=0.5 unit=MPa
